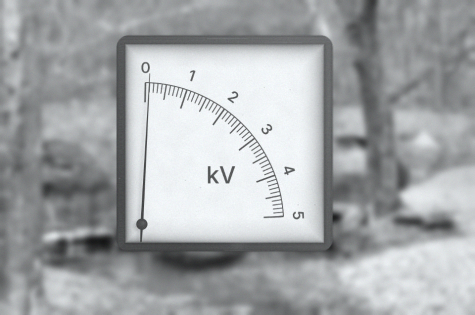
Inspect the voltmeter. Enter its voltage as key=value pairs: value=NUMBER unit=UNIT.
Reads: value=0.1 unit=kV
